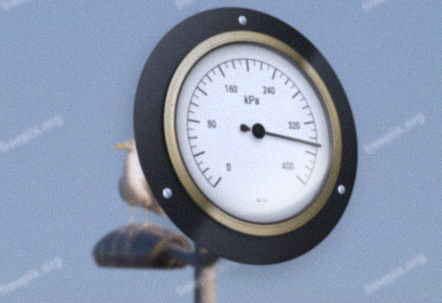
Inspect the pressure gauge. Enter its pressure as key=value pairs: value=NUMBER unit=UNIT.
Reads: value=350 unit=kPa
